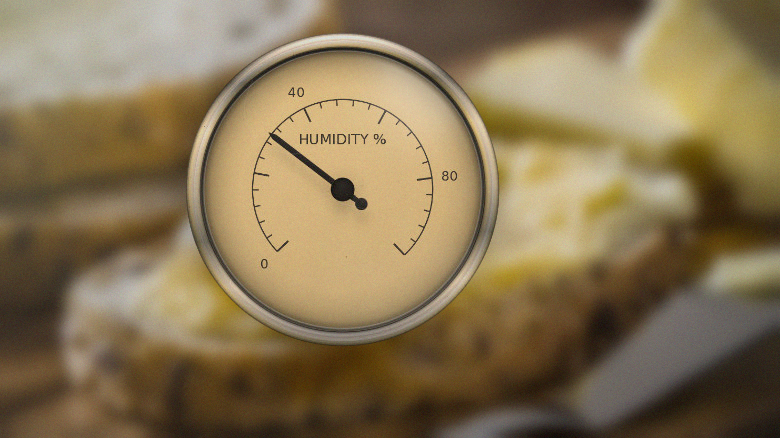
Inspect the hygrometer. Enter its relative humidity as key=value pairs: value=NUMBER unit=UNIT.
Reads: value=30 unit=%
